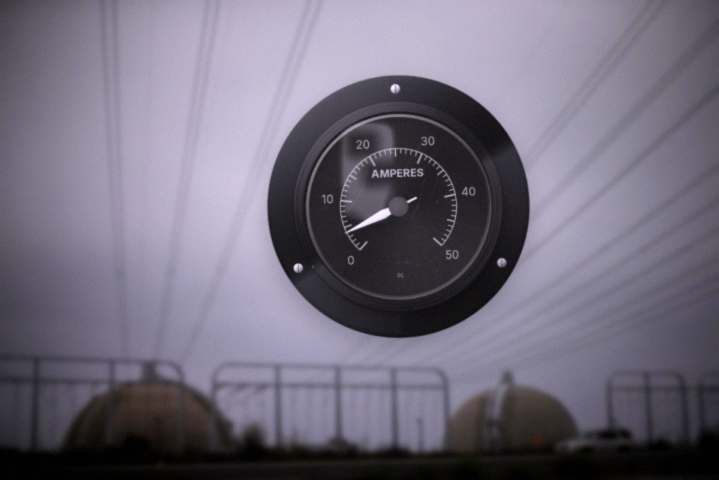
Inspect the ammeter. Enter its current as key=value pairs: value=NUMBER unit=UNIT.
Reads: value=4 unit=A
